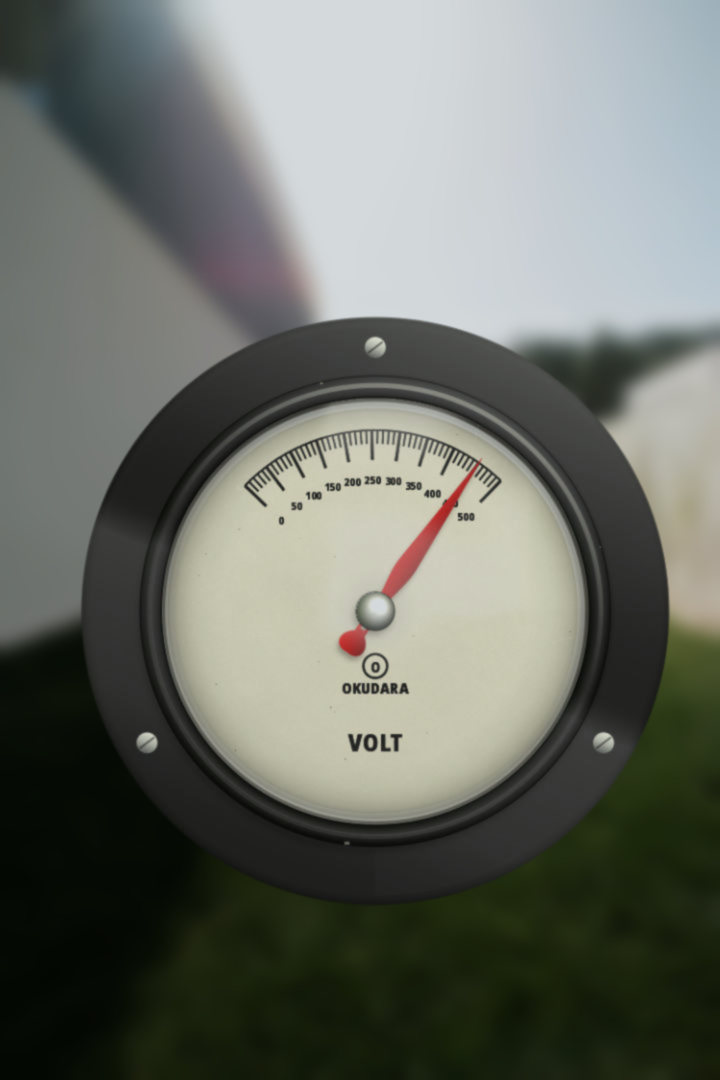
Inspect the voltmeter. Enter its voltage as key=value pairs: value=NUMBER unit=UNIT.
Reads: value=450 unit=V
